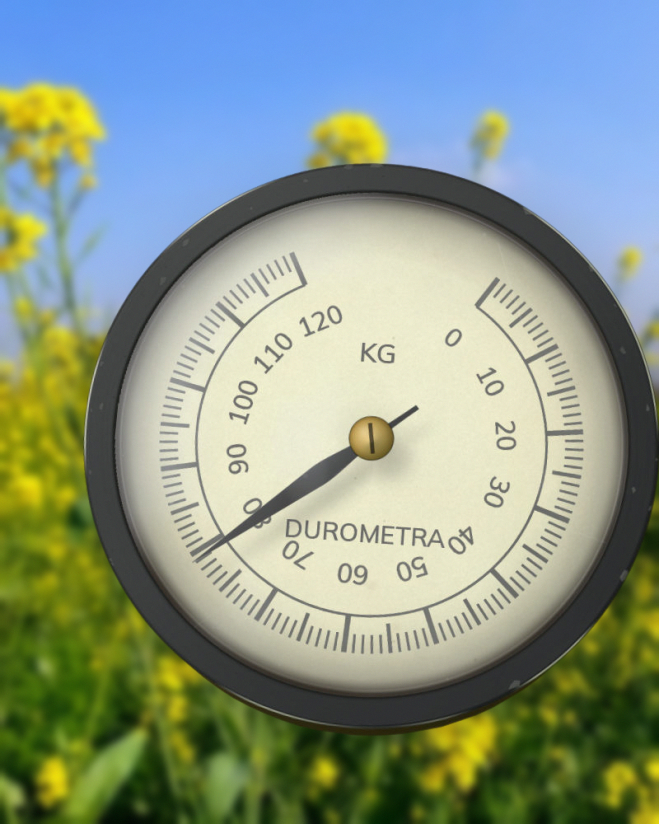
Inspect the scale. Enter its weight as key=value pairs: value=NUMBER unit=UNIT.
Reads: value=79 unit=kg
